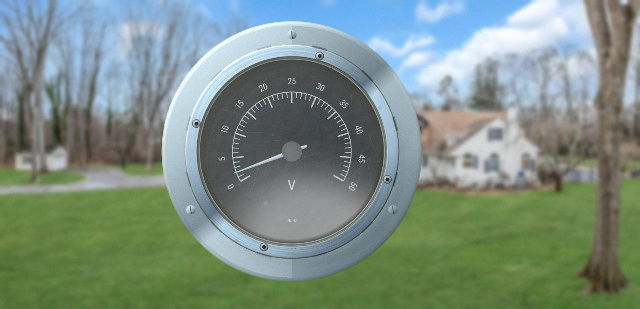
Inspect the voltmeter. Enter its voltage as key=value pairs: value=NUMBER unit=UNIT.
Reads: value=2 unit=V
